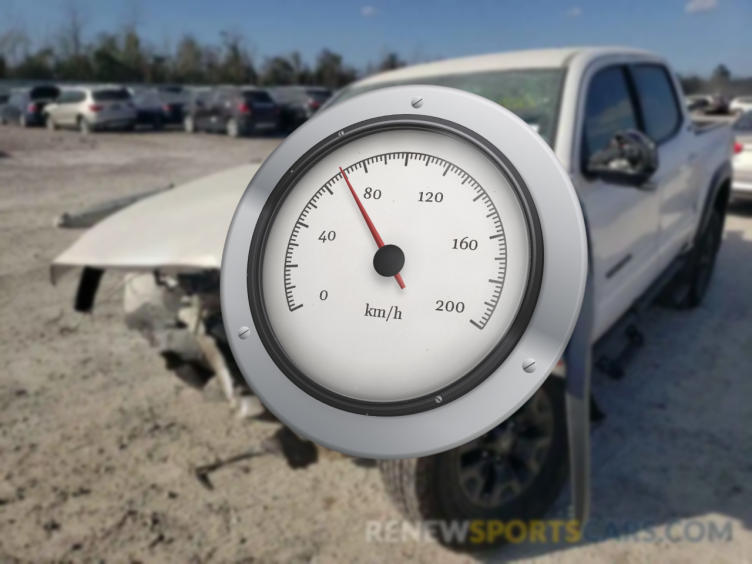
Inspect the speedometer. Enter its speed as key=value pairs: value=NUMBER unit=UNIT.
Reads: value=70 unit=km/h
